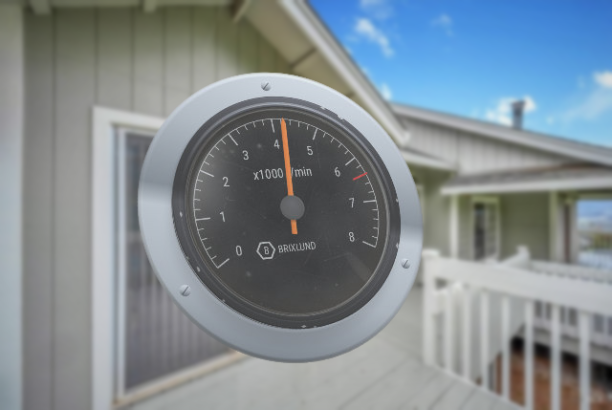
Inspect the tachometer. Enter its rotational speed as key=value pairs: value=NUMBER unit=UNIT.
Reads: value=4200 unit=rpm
